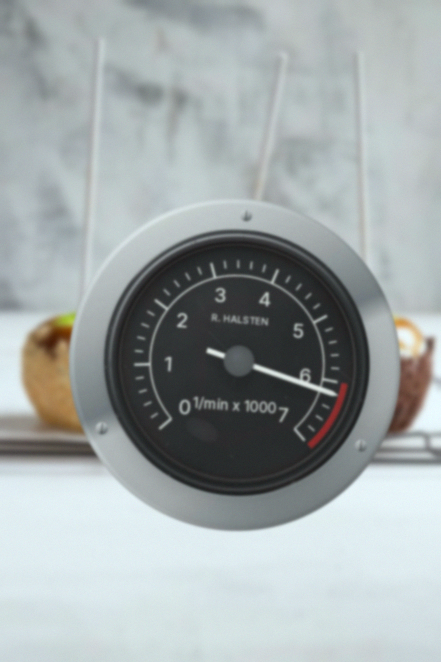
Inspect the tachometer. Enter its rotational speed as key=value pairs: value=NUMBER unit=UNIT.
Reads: value=6200 unit=rpm
